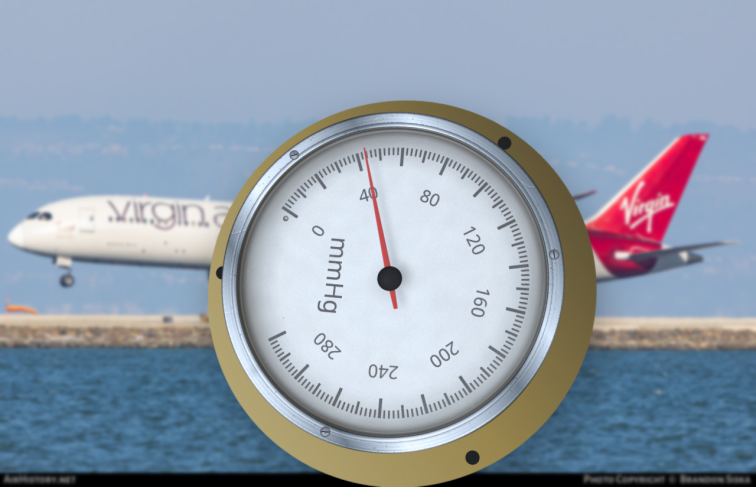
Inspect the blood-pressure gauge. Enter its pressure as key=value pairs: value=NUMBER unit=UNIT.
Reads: value=44 unit=mmHg
